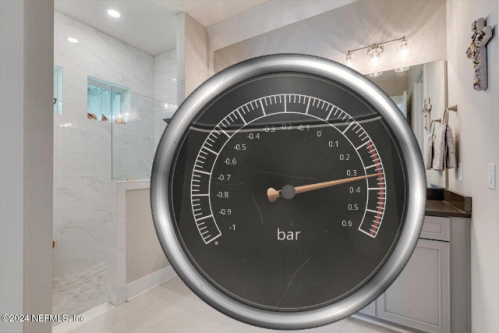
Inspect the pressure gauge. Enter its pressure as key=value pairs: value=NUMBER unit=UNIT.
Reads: value=0.34 unit=bar
